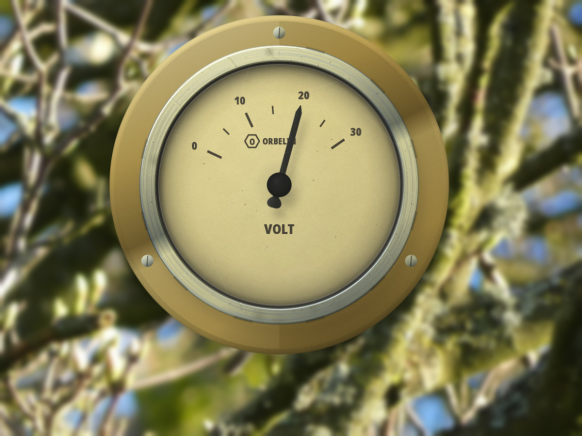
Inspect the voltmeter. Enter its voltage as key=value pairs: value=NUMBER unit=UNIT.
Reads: value=20 unit=V
